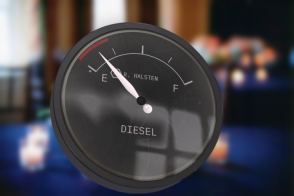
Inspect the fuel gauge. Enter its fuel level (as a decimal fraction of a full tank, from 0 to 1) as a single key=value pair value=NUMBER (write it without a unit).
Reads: value=0.125
